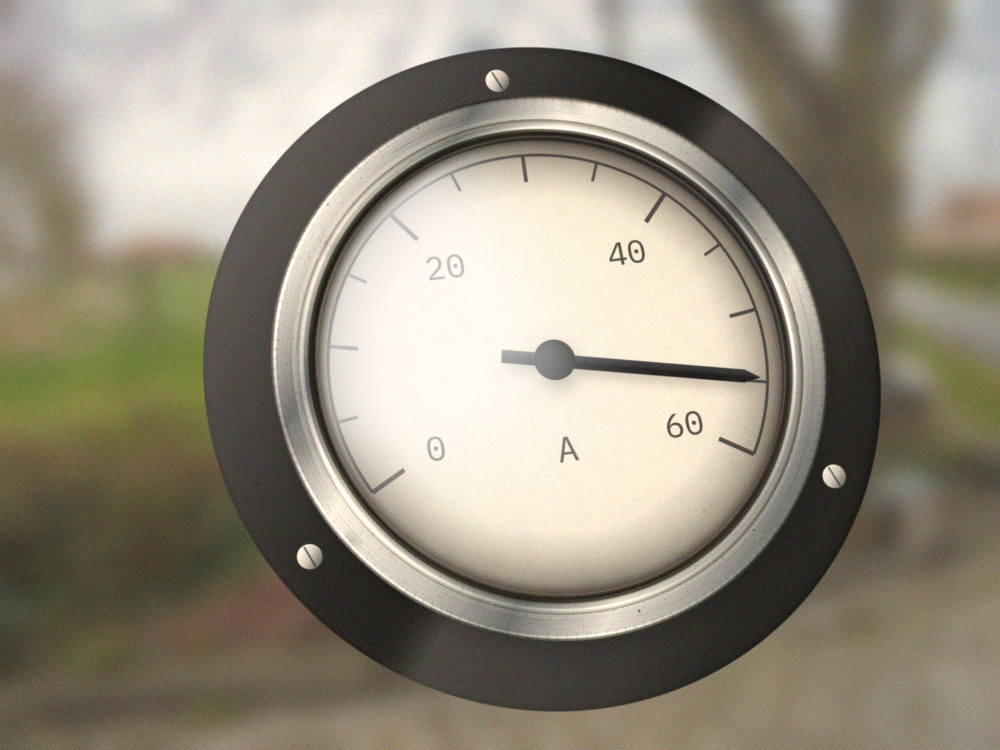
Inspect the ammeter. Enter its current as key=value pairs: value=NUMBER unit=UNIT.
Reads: value=55 unit=A
